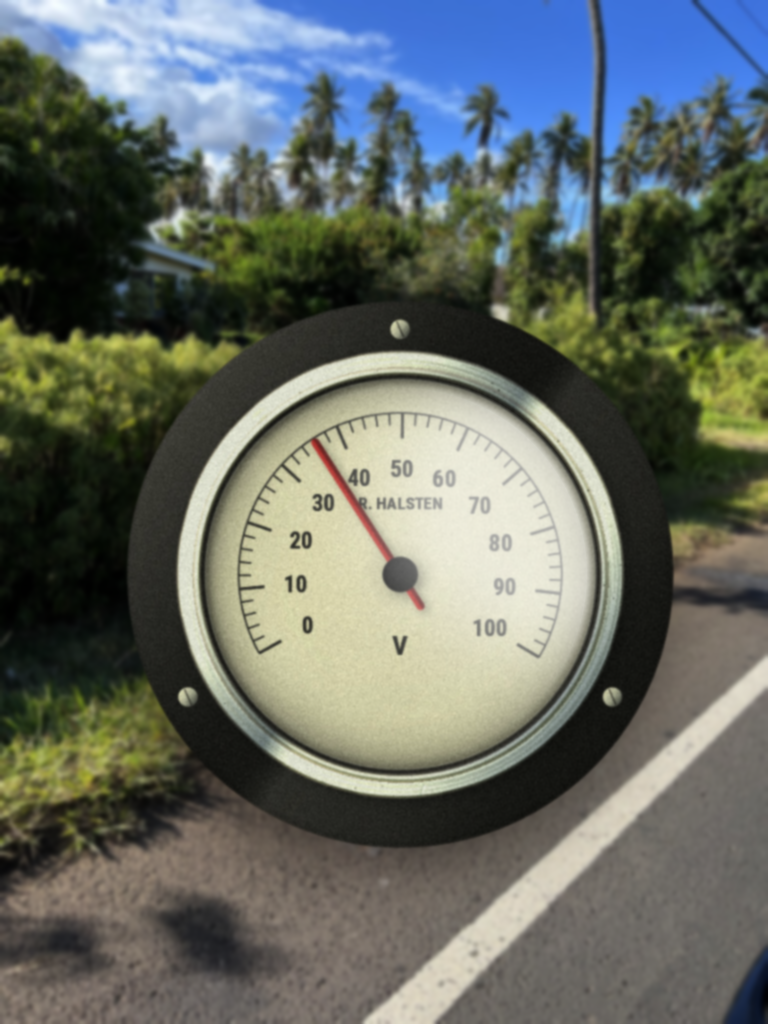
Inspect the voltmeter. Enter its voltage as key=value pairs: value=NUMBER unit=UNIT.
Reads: value=36 unit=V
